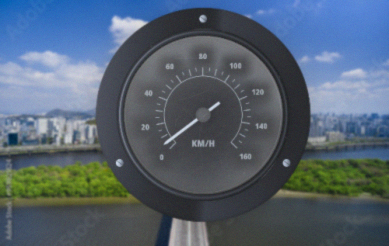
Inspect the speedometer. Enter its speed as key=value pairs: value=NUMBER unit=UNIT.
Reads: value=5 unit=km/h
